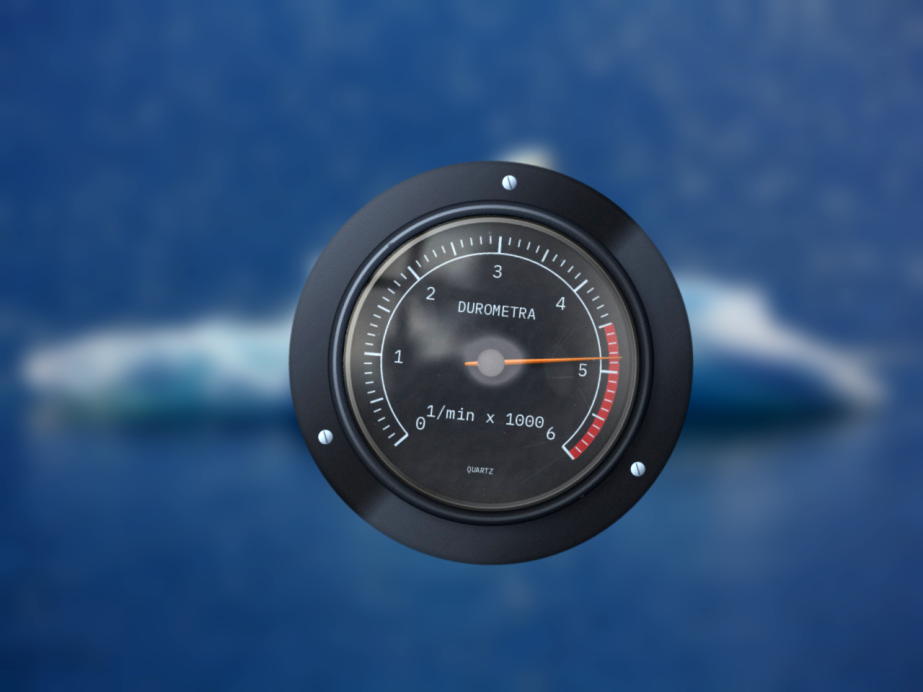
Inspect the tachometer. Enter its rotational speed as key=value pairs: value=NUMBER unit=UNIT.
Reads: value=4850 unit=rpm
